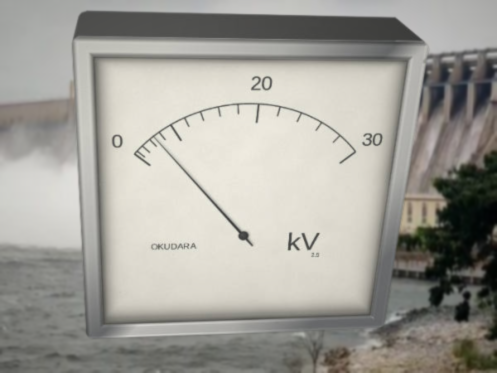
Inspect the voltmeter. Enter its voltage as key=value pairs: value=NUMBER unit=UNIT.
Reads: value=7 unit=kV
